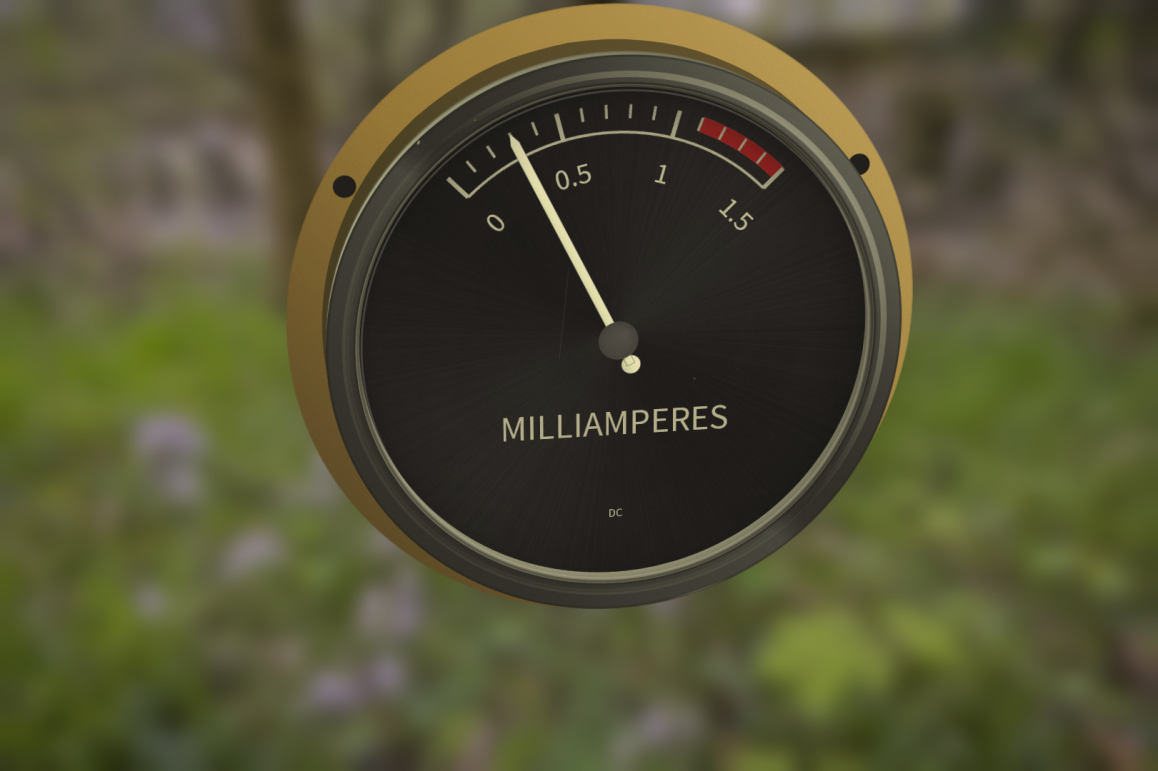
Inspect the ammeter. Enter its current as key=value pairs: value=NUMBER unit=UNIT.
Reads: value=0.3 unit=mA
